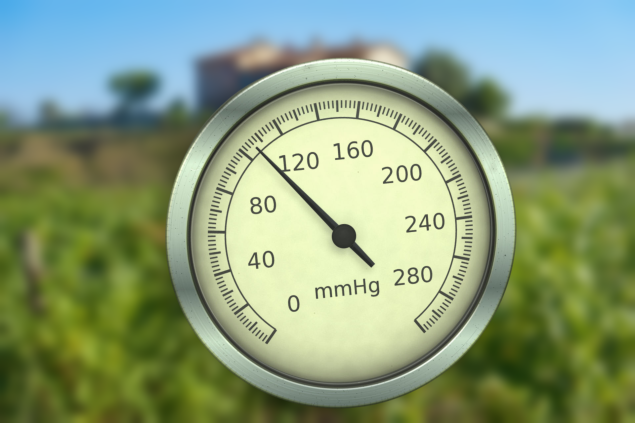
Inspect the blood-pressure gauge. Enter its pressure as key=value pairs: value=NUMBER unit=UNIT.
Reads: value=106 unit=mmHg
